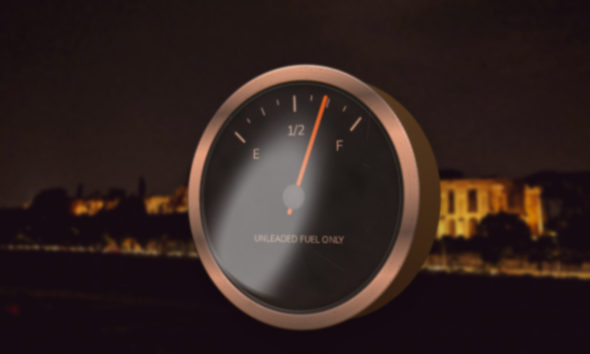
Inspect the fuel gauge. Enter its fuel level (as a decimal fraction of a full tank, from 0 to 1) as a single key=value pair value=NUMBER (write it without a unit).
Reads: value=0.75
